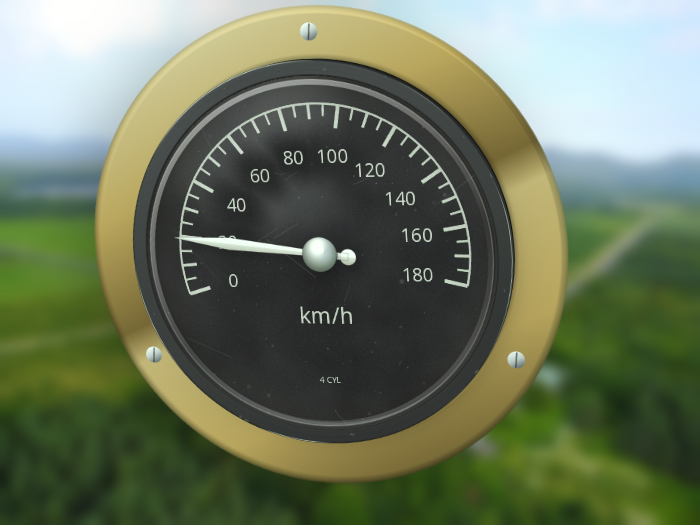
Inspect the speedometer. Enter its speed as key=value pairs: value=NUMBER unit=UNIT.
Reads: value=20 unit=km/h
